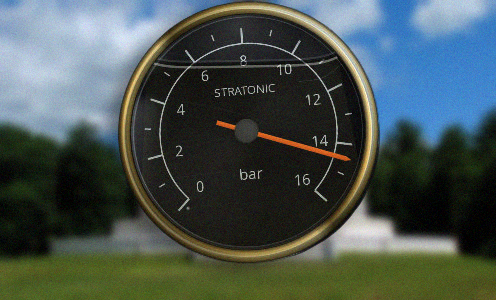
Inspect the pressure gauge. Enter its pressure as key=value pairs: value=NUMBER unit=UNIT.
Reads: value=14.5 unit=bar
